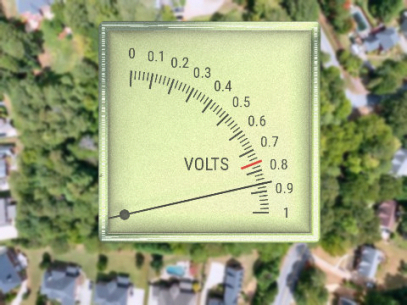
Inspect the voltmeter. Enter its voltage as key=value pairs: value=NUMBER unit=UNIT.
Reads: value=0.86 unit=V
